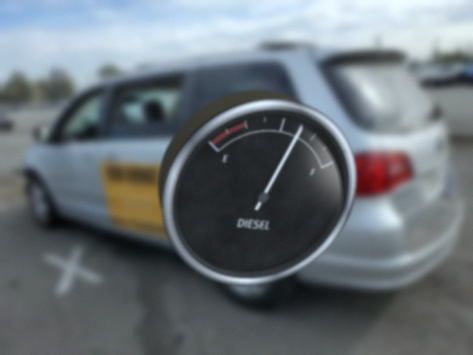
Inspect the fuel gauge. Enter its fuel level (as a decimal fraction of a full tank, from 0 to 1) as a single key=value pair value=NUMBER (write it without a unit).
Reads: value=0.625
